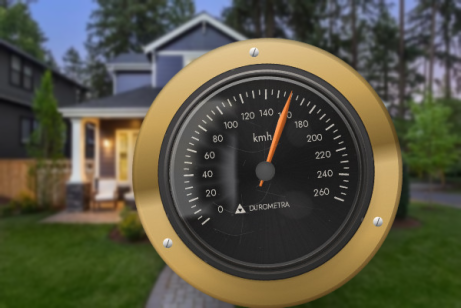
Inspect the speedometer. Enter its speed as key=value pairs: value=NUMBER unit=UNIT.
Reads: value=160 unit=km/h
